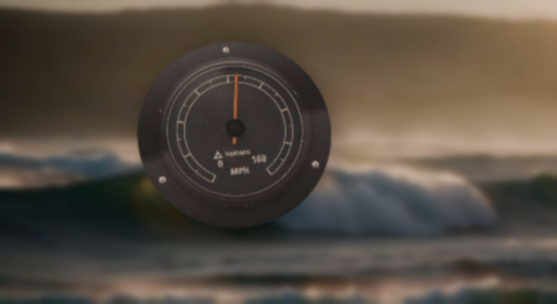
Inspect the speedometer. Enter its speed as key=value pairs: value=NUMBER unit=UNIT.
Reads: value=85 unit=mph
